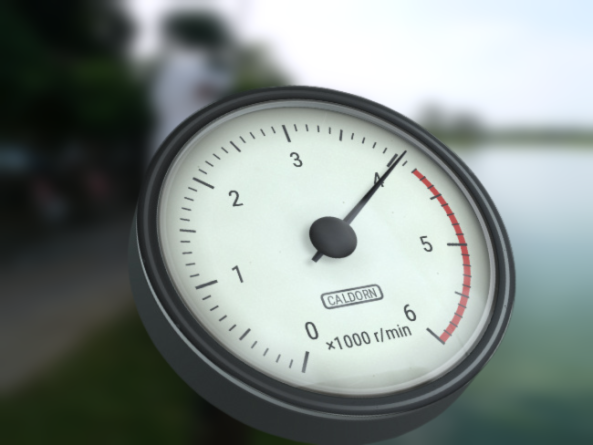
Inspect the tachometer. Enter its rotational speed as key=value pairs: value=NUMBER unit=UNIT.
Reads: value=4050 unit=rpm
